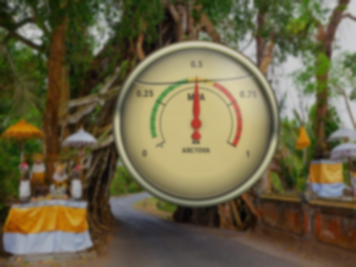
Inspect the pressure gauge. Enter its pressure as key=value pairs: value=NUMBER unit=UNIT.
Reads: value=0.5 unit=MPa
